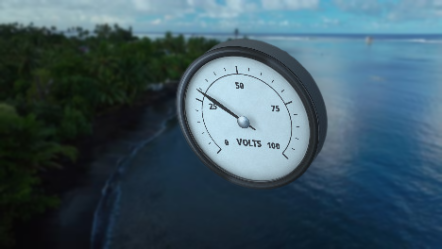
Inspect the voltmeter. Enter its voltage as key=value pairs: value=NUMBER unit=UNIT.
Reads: value=30 unit=V
